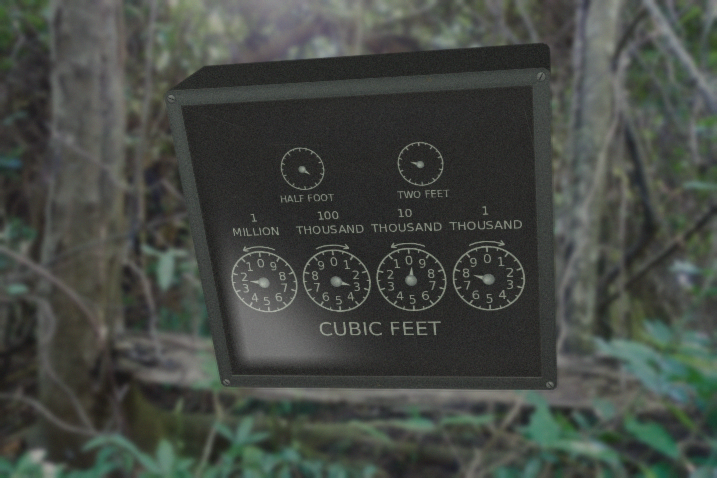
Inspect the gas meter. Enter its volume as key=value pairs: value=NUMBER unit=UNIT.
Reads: value=229800 unit=ft³
